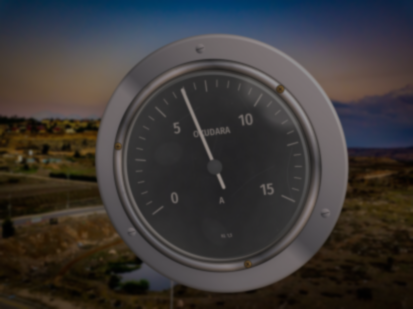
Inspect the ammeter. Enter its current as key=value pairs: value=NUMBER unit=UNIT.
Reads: value=6.5 unit=A
